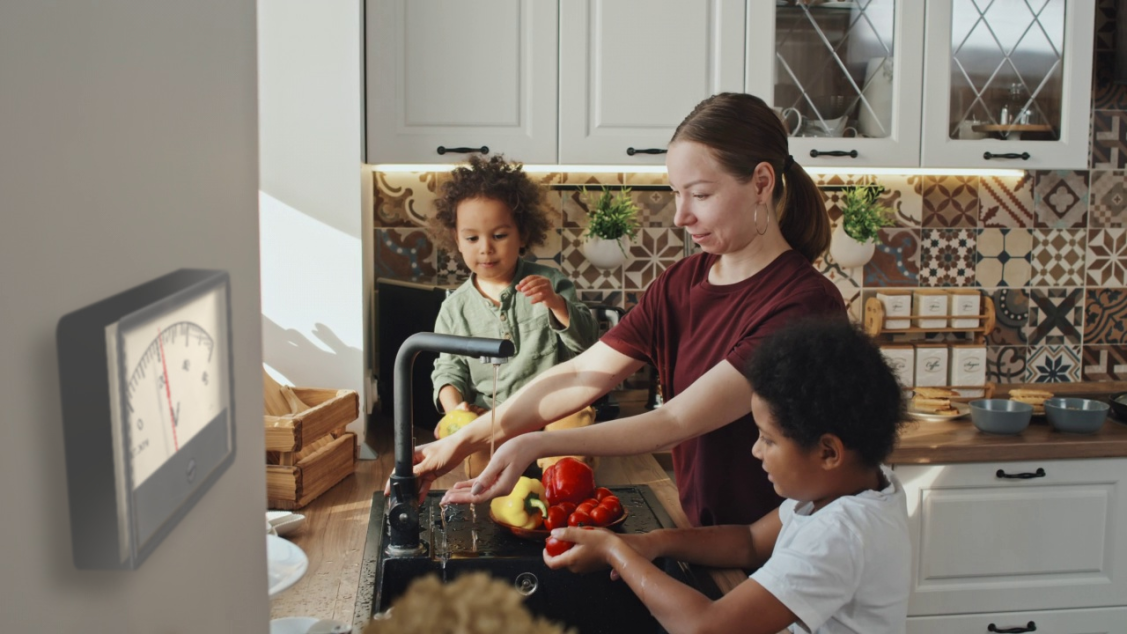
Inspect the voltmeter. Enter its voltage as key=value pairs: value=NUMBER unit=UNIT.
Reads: value=20 unit=V
